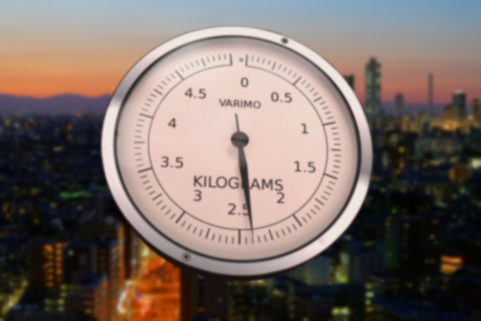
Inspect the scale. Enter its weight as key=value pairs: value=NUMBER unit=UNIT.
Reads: value=2.4 unit=kg
